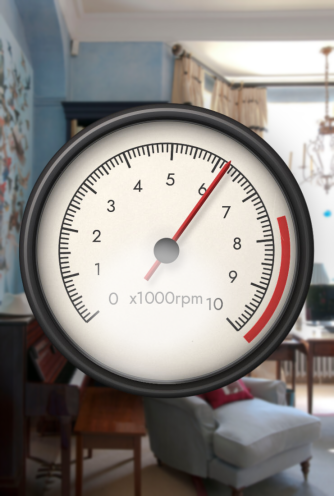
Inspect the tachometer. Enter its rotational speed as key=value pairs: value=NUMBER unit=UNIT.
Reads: value=6200 unit=rpm
